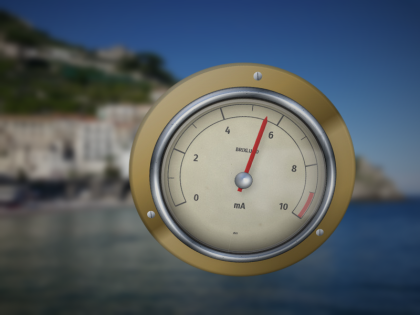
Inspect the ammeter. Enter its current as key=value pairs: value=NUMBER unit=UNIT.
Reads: value=5.5 unit=mA
